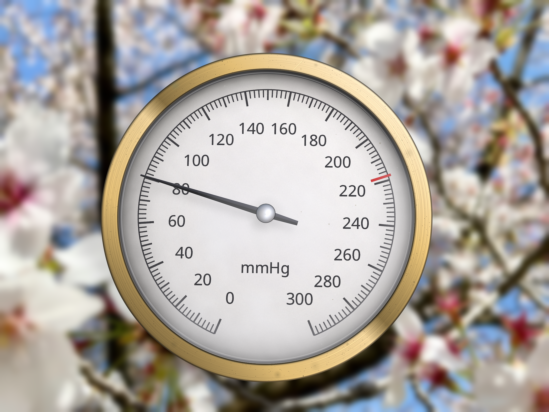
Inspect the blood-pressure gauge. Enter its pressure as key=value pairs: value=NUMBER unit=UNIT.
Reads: value=80 unit=mmHg
